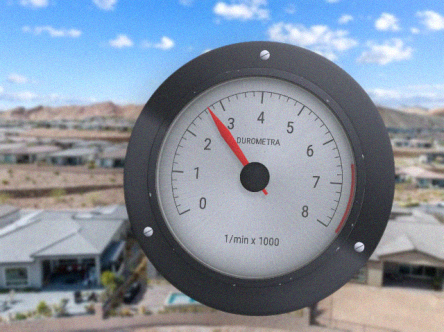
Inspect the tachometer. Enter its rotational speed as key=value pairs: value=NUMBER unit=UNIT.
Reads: value=2700 unit=rpm
